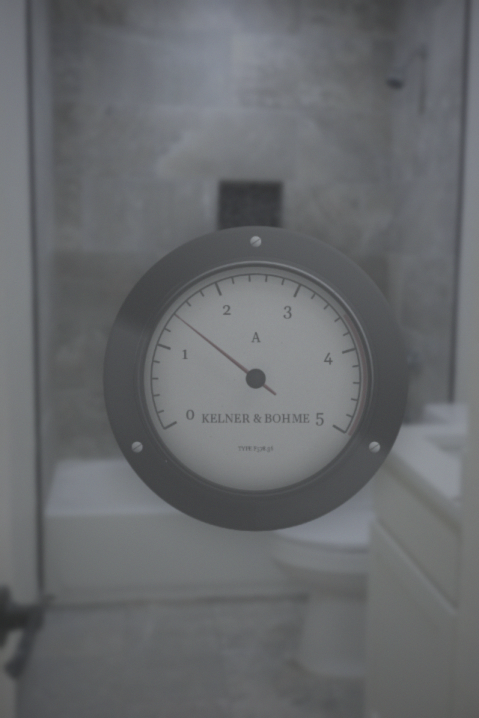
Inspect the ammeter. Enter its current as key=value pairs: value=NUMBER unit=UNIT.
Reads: value=1.4 unit=A
